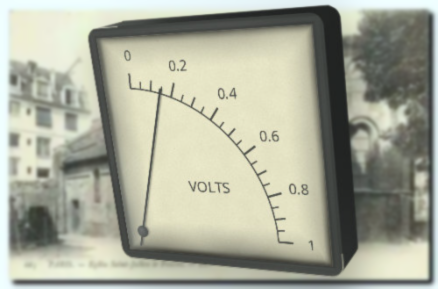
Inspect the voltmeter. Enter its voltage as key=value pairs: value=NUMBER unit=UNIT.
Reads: value=0.15 unit=V
